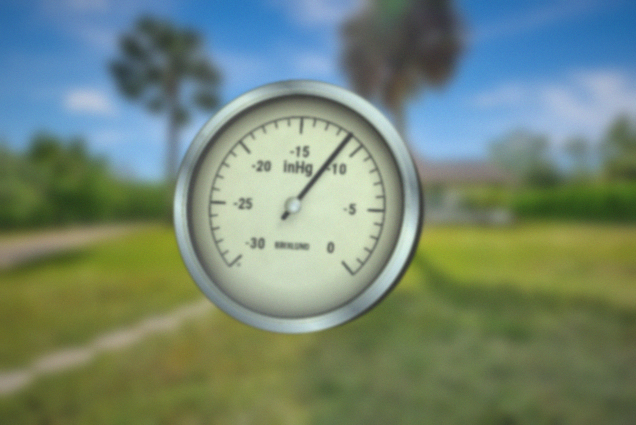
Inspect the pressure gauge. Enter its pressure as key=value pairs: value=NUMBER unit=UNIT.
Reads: value=-11 unit=inHg
